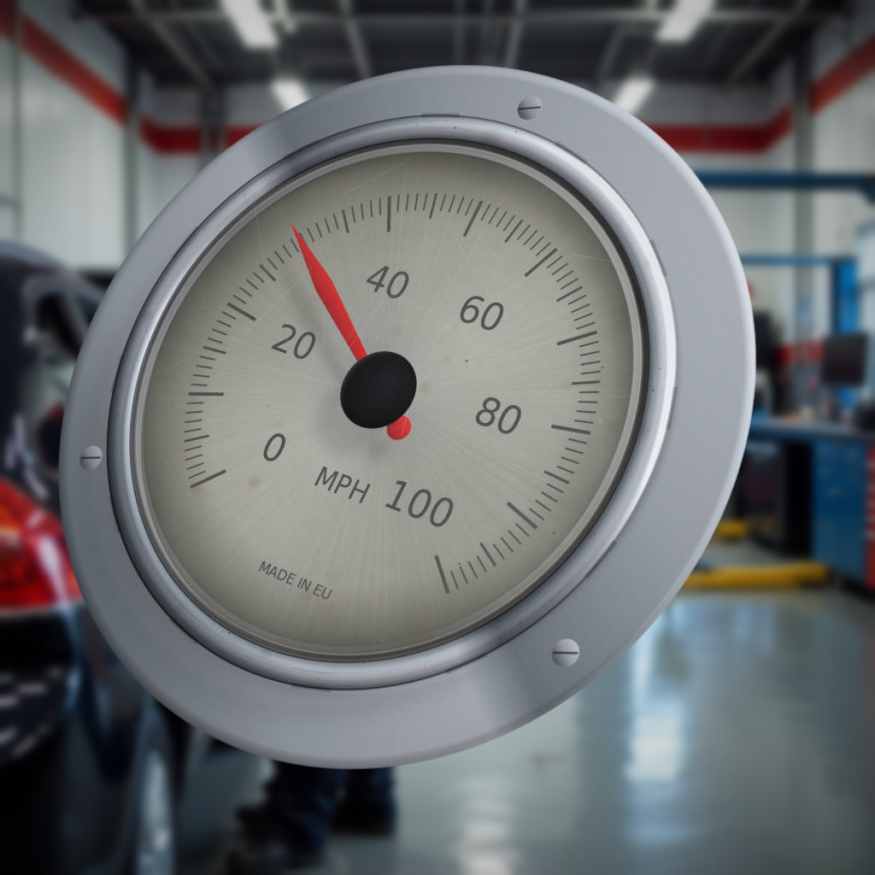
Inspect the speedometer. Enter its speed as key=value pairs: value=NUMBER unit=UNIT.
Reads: value=30 unit=mph
